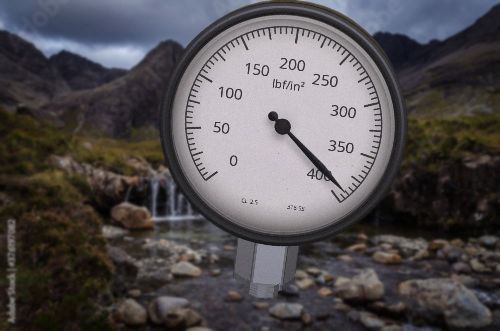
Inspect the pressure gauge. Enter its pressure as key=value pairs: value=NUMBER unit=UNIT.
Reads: value=390 unit=psi
